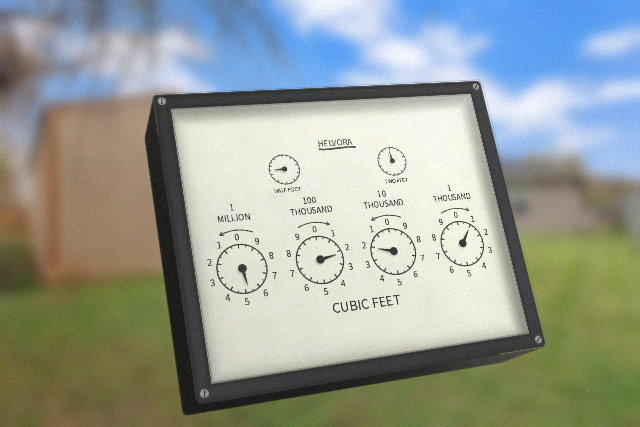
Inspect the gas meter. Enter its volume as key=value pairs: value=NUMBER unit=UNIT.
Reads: value=522100 unit=ft³
